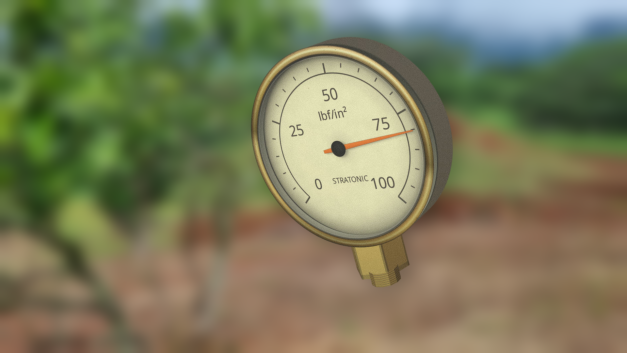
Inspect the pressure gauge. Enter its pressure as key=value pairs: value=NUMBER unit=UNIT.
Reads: value=80 unit=psi
